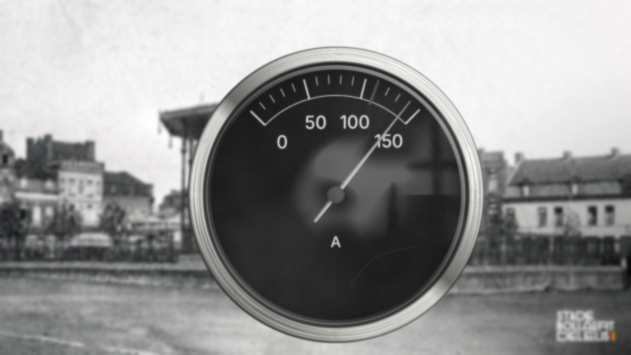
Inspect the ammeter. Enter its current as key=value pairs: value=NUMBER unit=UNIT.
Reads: value=140 unit=A
